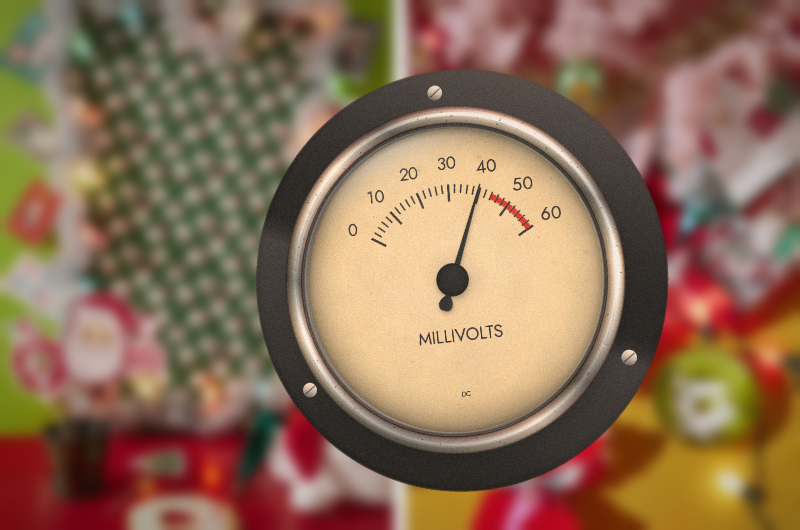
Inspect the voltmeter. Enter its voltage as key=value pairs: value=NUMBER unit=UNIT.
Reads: value=40 unit=mV
